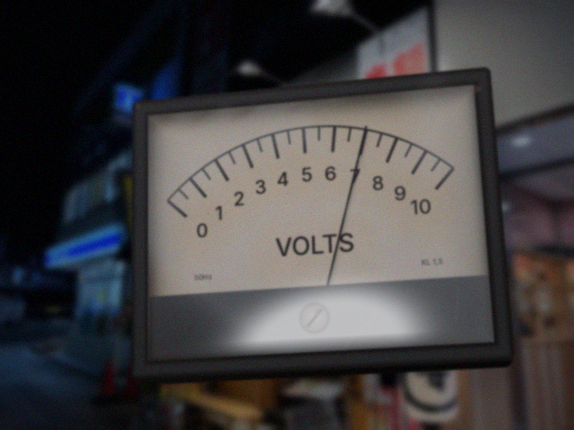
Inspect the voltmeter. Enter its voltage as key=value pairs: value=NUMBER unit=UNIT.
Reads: value=7 unit=V
